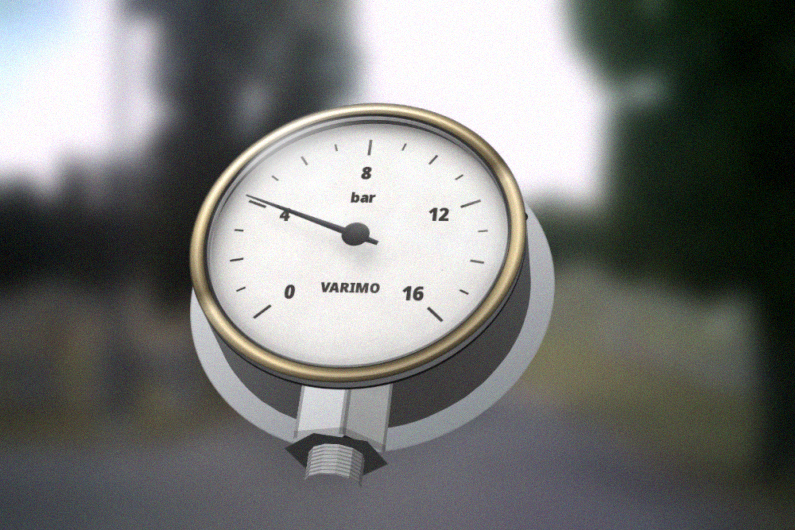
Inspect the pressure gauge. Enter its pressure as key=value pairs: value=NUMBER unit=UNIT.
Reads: value=4 unit=bar
